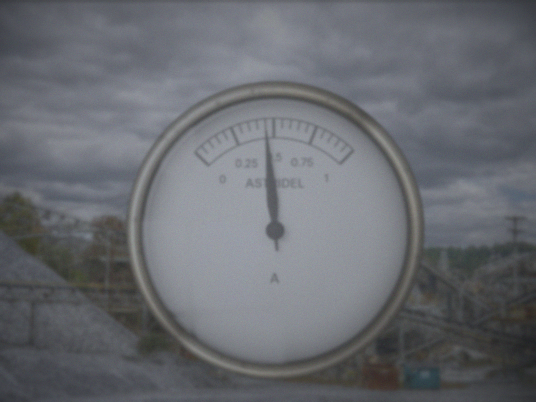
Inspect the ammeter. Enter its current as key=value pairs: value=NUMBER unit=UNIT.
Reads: value=0.45 unit=A
